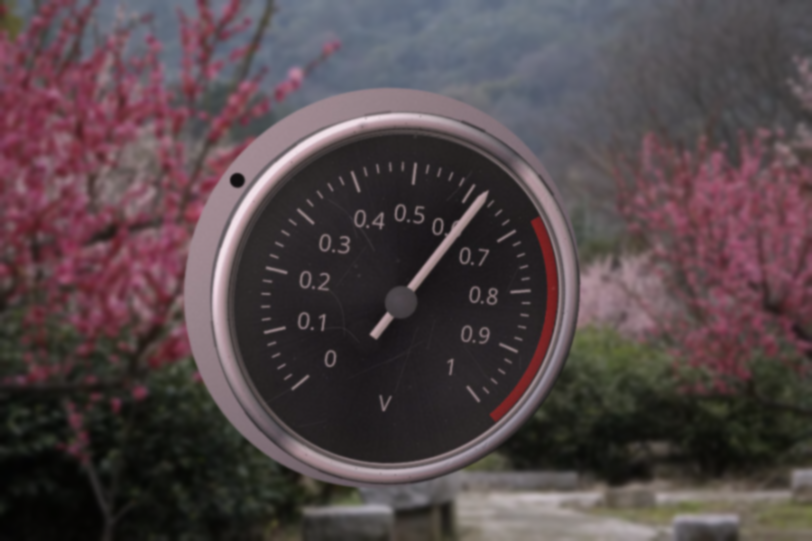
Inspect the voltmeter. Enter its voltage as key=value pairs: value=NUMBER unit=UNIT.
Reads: value=0.62 unit=V
